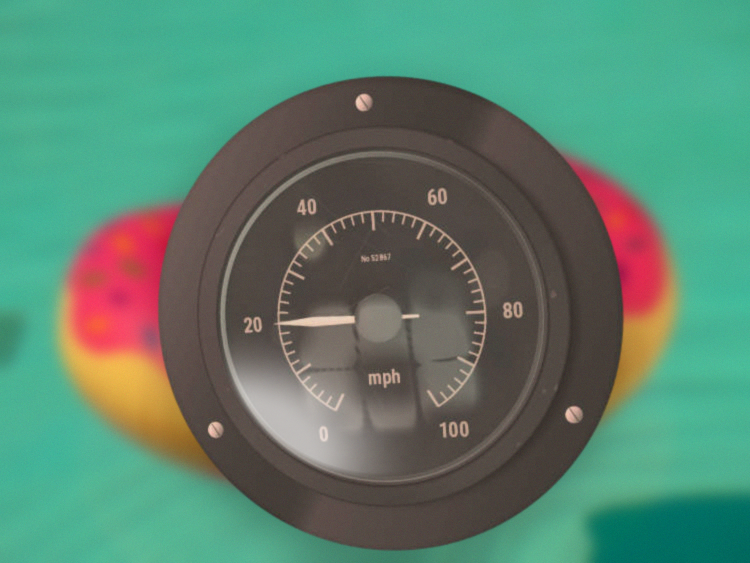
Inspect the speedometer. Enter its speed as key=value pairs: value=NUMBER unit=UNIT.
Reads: value=20 unit=mph
